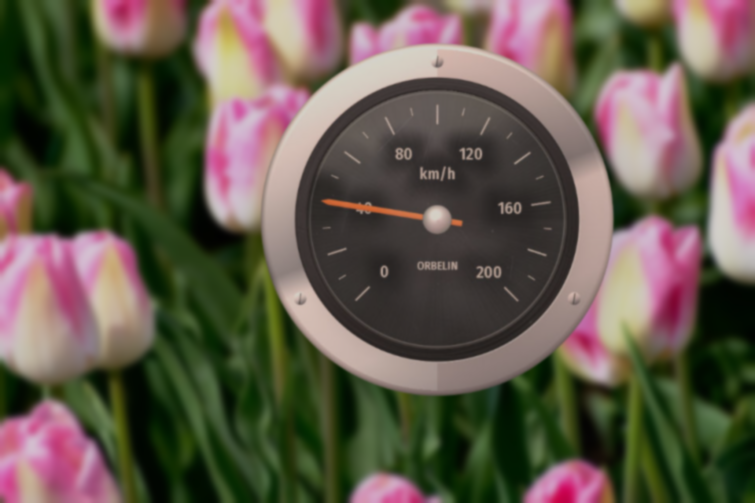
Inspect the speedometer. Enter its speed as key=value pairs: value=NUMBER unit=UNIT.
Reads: value=40 unit=km/h
